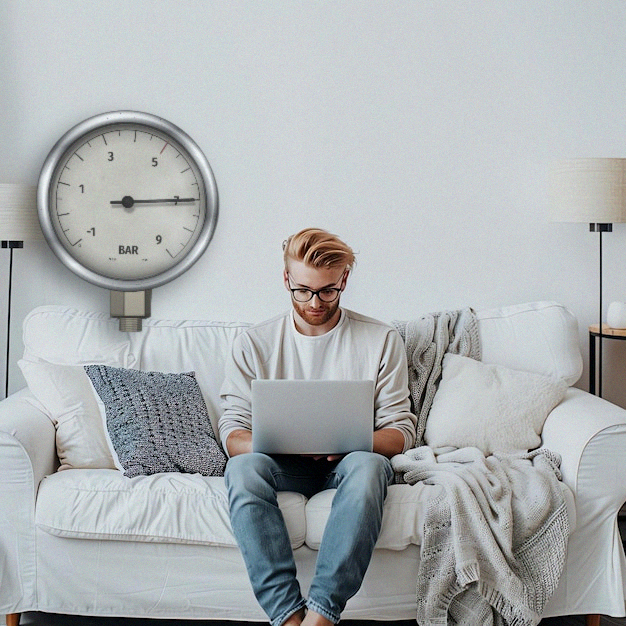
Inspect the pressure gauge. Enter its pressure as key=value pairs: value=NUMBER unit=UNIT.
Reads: value=7 unit=bar
